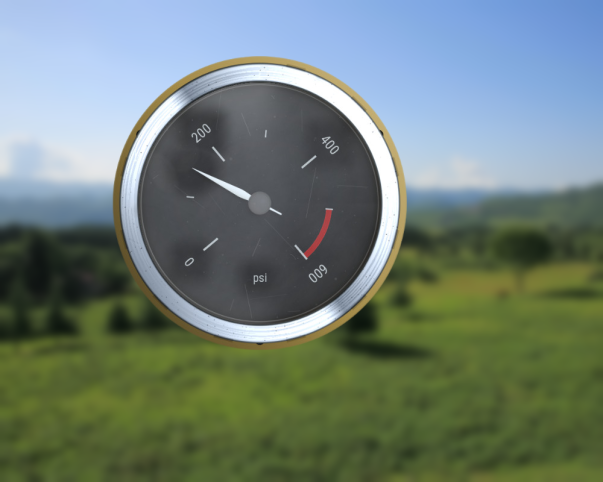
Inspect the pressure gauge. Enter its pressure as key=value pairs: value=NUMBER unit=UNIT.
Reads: value=150 unit=psi
